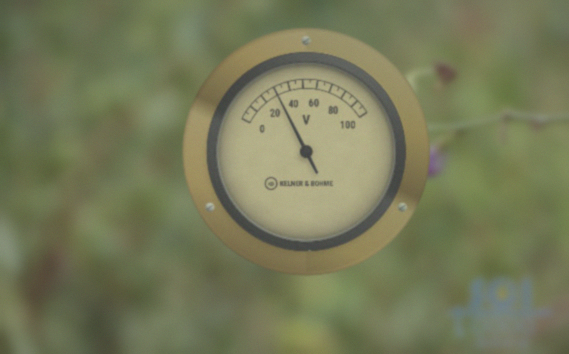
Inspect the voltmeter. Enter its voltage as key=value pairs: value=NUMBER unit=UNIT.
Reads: value=30 unit=V
